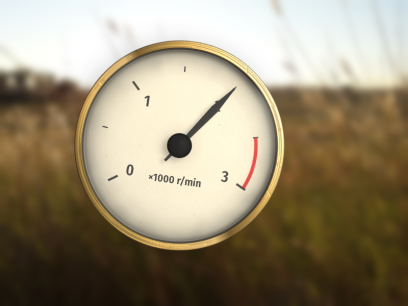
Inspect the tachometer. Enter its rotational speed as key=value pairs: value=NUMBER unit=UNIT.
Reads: value=2000 unit=rpm
